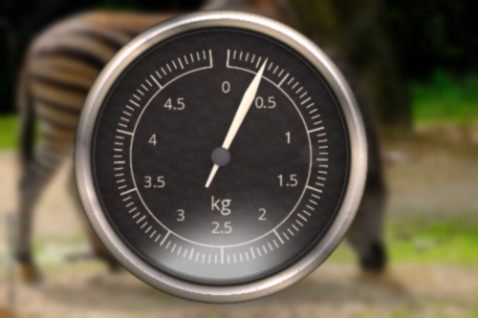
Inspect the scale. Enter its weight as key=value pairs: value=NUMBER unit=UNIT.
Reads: value=0.3 unit=kg
